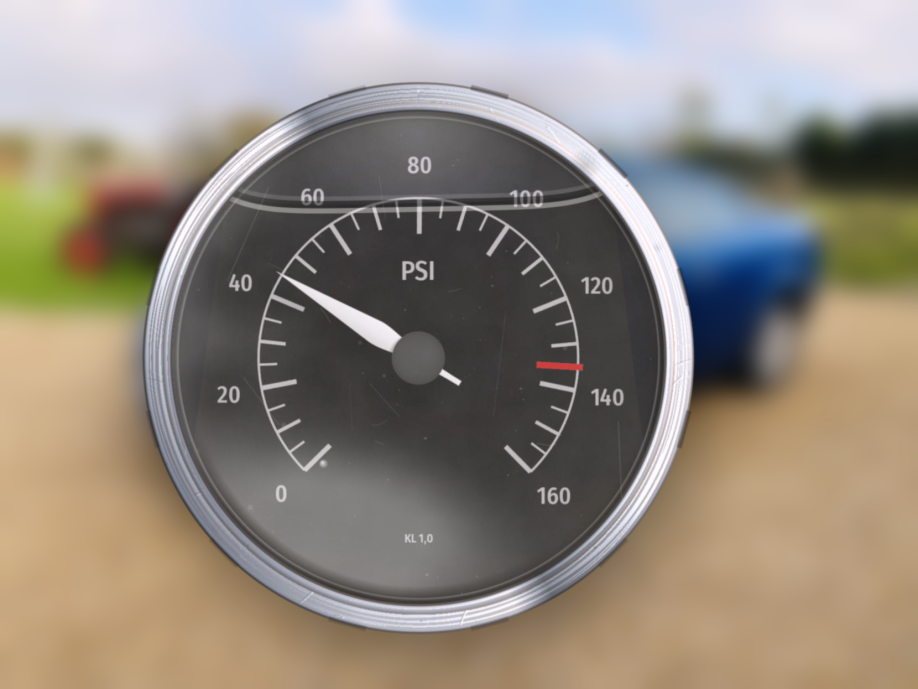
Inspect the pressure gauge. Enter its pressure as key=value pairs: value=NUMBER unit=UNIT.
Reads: value=45 unit=psi
